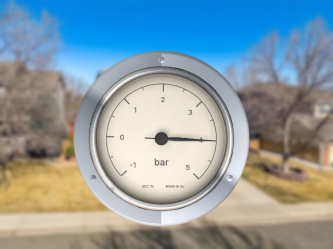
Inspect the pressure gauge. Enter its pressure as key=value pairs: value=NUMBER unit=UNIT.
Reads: value=4 unit=bar
